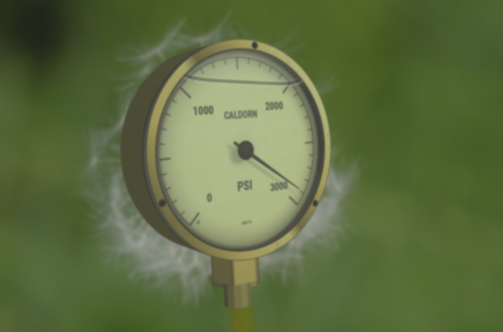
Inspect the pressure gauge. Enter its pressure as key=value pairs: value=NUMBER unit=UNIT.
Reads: value=2900 unit=psi
